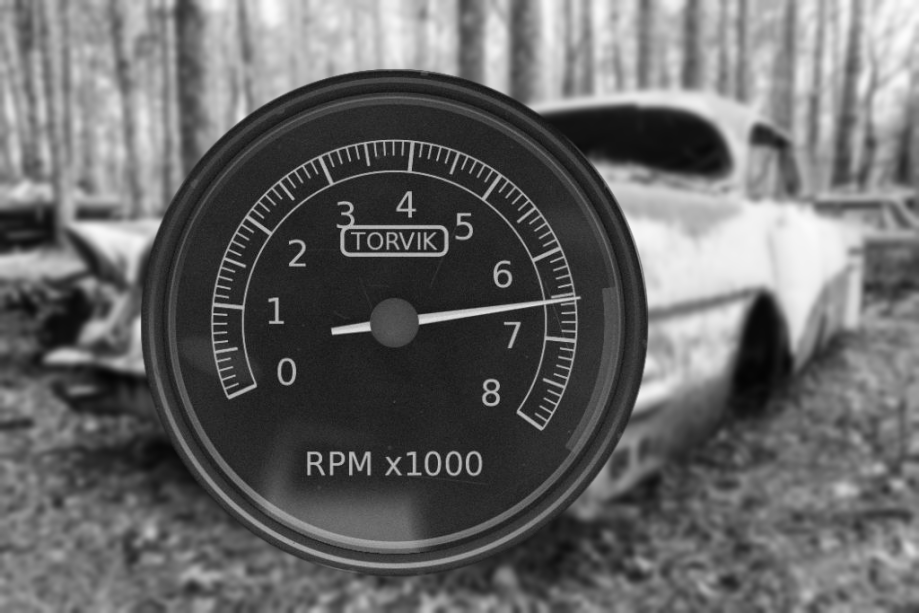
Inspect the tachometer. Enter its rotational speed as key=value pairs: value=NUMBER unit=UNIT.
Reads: value=6550 unit=rpm
